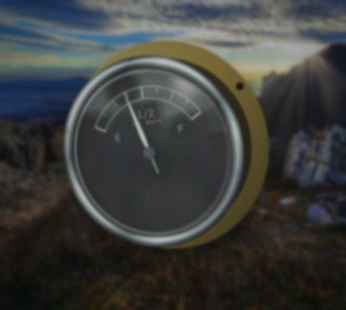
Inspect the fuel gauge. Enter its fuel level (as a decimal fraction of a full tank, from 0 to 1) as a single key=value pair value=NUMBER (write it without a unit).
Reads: value=0.375
